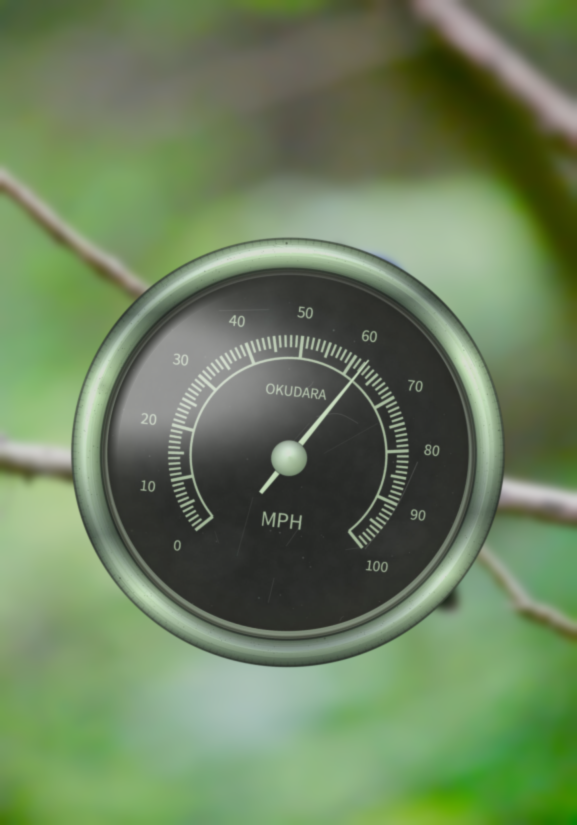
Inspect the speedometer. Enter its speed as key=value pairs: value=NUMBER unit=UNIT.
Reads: value=62 unit=mph
